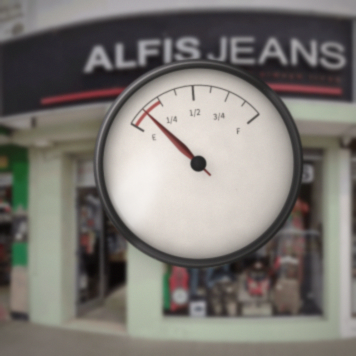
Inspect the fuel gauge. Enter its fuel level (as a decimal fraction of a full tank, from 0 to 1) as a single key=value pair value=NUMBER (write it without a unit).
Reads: value=0.125
